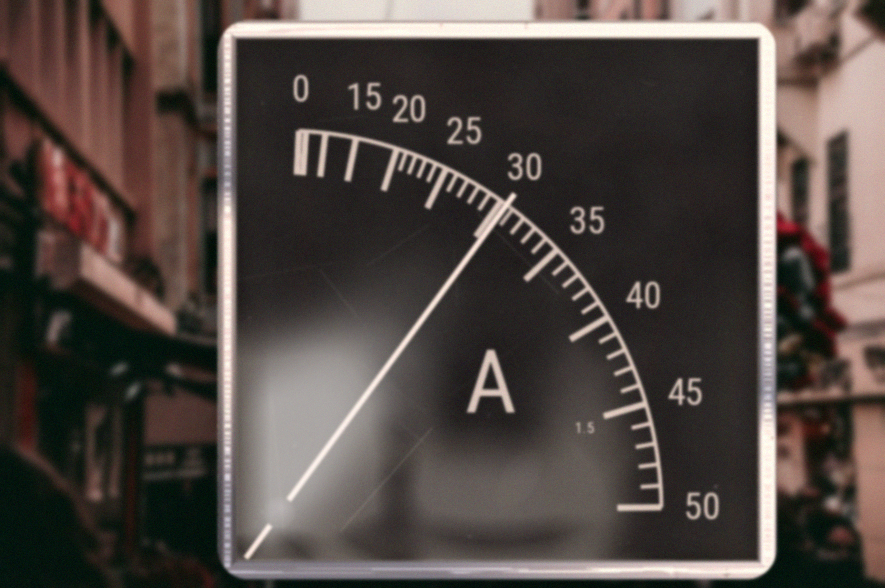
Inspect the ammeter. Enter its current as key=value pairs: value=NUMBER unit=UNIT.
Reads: value=30.5 unit=A
